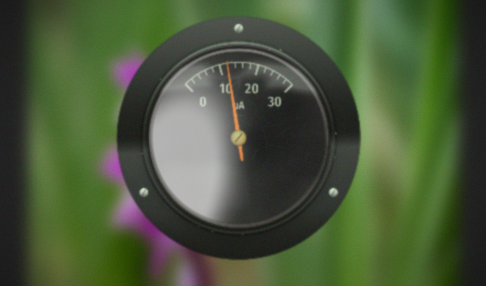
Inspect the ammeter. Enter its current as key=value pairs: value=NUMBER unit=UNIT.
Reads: value=12 unit=µA
